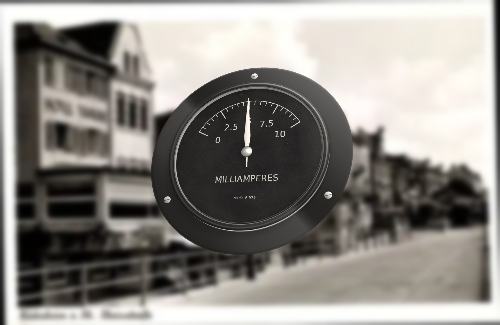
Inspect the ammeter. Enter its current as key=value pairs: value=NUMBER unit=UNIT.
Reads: value=5 unit=mA
